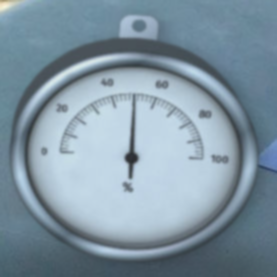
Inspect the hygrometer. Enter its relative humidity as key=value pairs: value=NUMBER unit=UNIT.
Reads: value=50 unit=%
